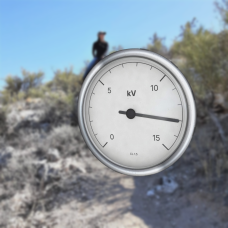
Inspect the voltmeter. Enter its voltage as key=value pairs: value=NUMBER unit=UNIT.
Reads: value=13 unit=kV
